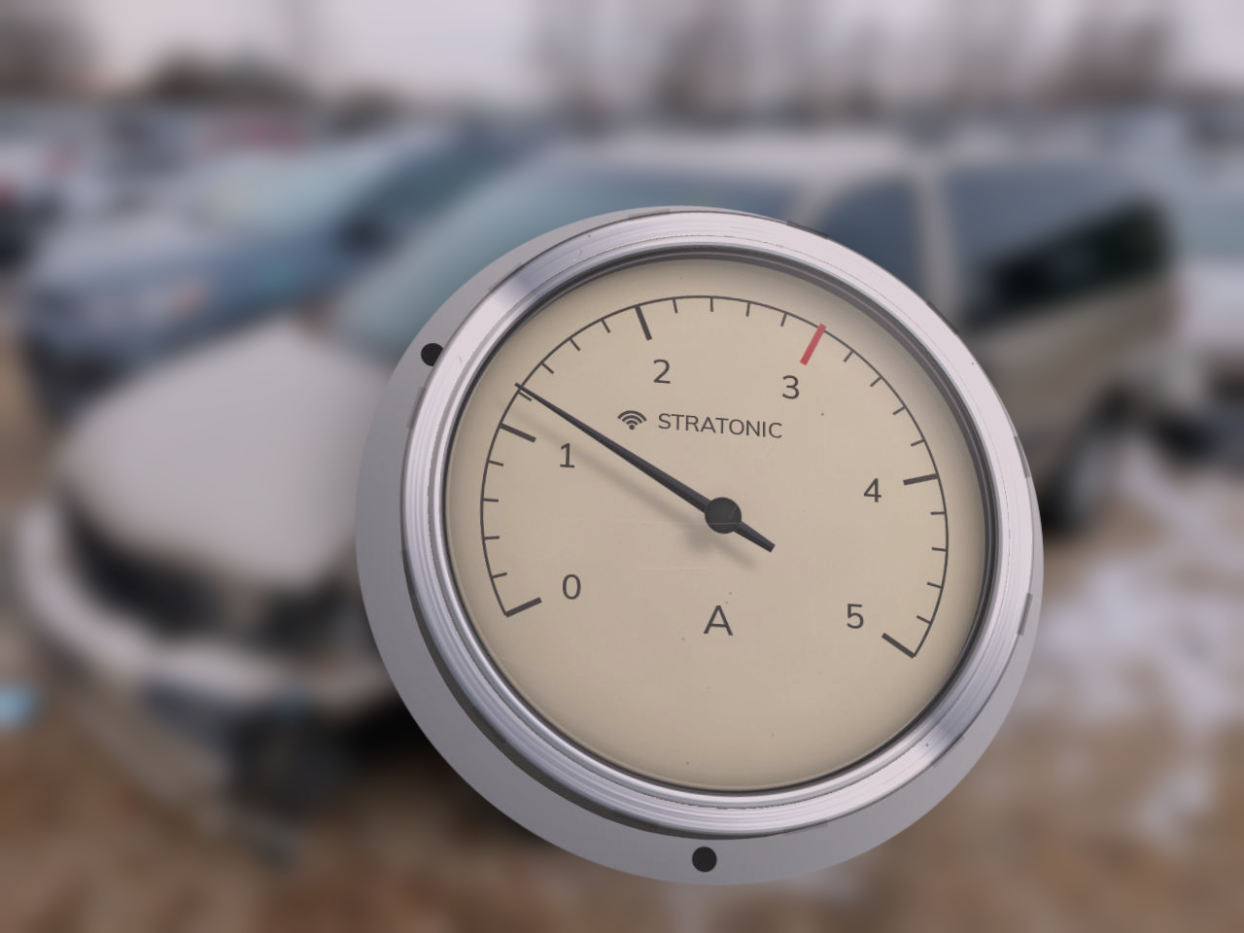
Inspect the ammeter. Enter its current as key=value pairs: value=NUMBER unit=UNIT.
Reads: value=1.2 unit=A
